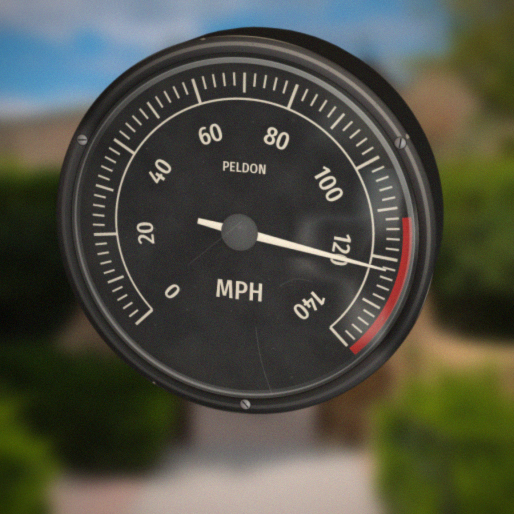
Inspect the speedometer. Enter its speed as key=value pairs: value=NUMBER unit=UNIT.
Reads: value=122 unit=mph
